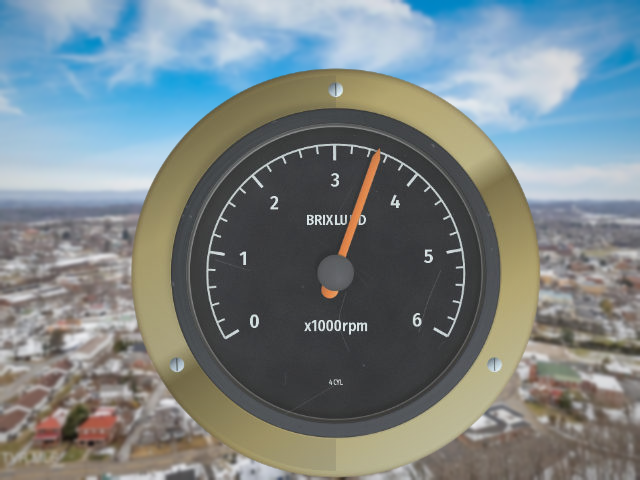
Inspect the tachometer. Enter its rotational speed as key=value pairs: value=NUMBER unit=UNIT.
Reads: value=3500 unit=rpm
